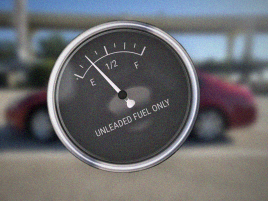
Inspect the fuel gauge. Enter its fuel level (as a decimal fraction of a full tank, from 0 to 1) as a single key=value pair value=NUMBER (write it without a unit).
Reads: value=0.25
